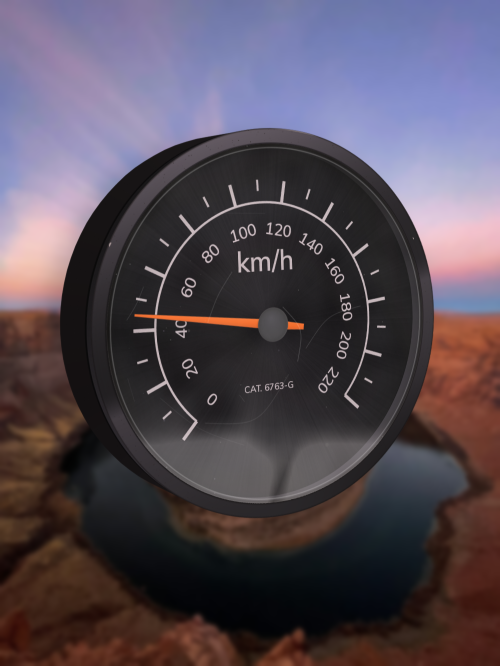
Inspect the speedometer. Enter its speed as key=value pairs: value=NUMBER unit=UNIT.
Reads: value=45 unit=km/h
